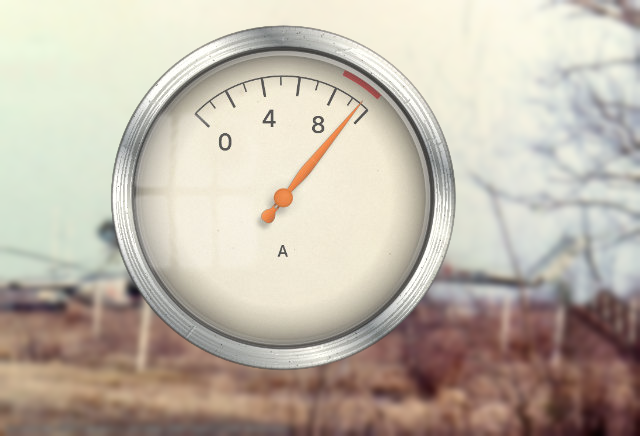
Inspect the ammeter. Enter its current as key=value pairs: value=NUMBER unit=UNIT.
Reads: value=9.5 unit=A
